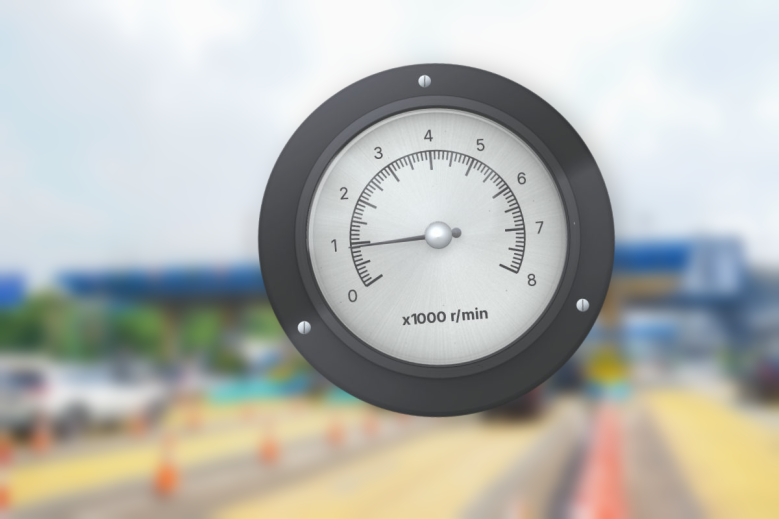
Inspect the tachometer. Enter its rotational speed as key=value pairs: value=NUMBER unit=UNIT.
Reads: value=900 unit=rpm
